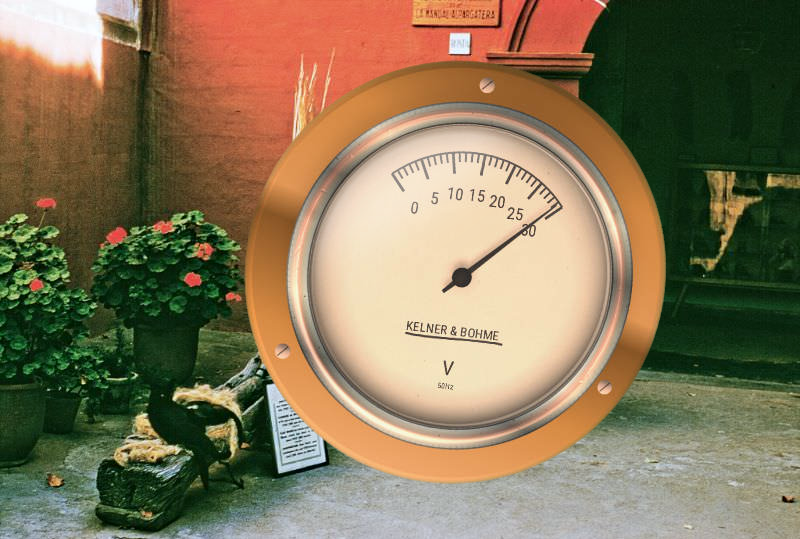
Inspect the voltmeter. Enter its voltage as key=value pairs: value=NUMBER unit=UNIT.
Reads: value=29 unit=V
